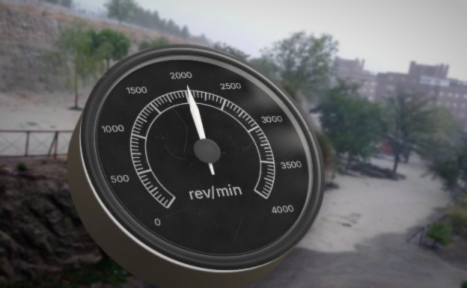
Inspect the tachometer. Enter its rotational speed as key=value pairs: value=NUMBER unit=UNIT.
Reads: value=2000 unit=rpm
